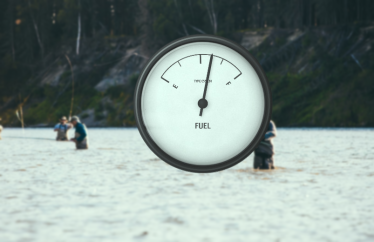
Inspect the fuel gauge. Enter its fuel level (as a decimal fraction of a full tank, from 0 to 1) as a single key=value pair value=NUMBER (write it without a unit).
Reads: value=0.625
